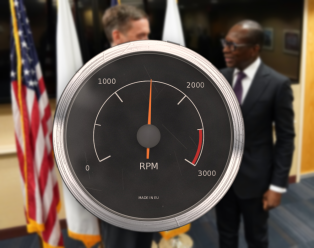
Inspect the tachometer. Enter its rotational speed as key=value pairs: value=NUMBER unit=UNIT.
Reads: value=1500 unit=rpm
